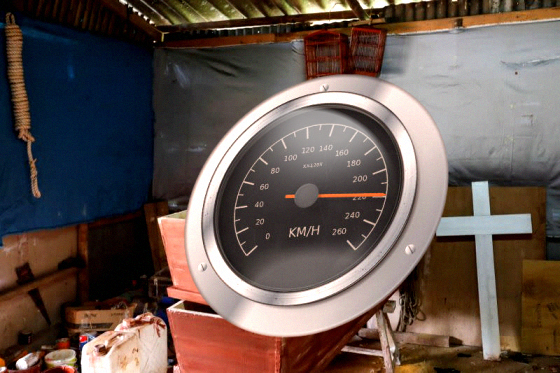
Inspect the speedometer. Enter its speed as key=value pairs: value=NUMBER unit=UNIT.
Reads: value=220 unit=km/h
